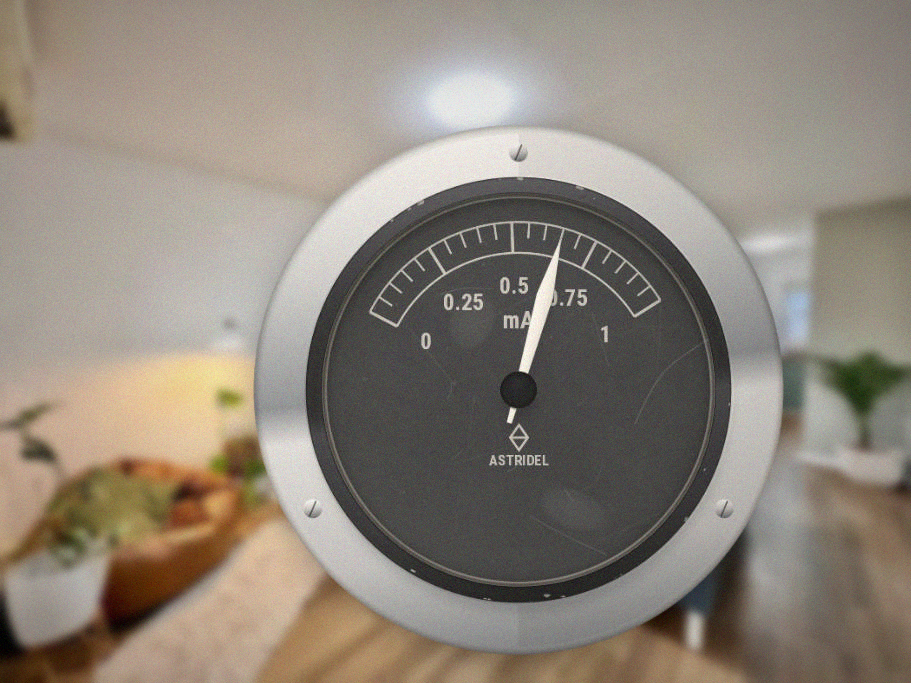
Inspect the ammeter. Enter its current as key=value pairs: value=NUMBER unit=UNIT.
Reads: value=0.65 unit=mA
